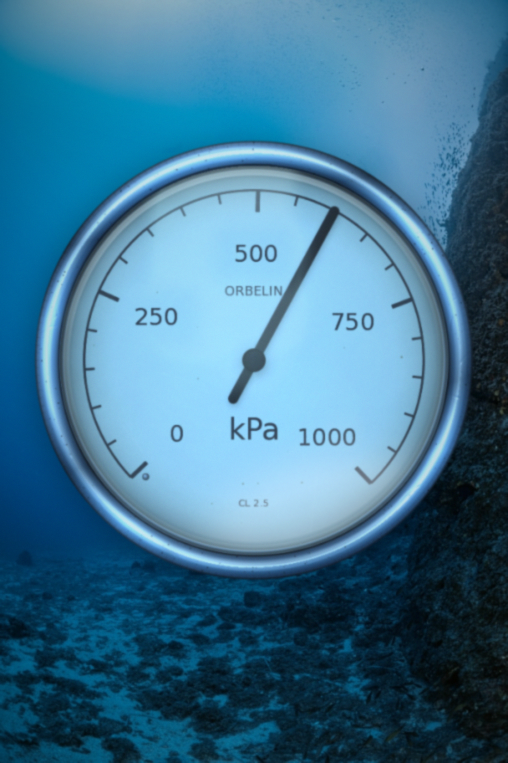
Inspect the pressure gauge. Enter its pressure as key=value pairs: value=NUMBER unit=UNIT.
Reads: value=600 unit=kPa
